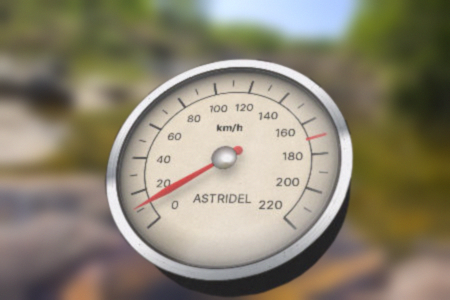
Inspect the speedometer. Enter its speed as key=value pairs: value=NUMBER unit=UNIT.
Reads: value=10 unit=km/h
